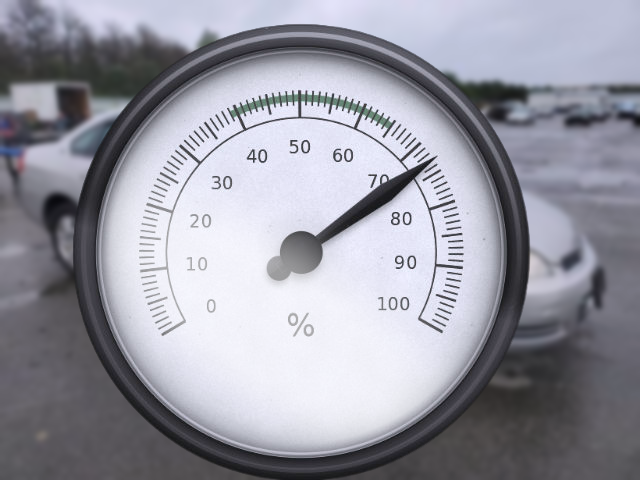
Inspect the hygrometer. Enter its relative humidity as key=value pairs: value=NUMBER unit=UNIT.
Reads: value=73 unit=%
